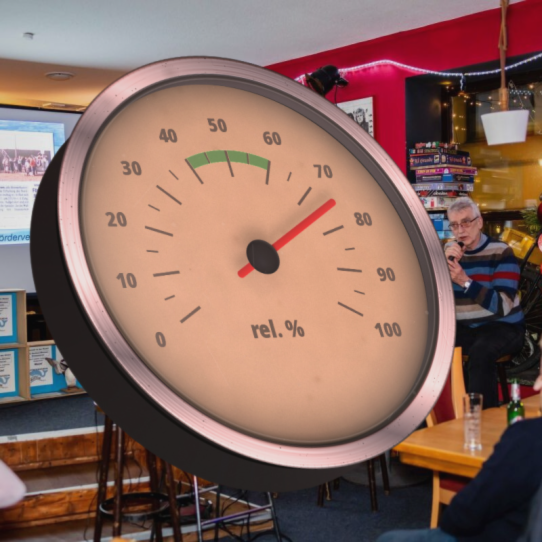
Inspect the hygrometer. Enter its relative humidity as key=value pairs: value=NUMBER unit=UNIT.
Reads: value=75 unit=%
